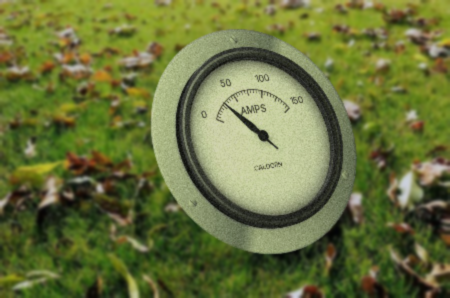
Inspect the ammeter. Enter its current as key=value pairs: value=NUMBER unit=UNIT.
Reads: value=25 unit=A
